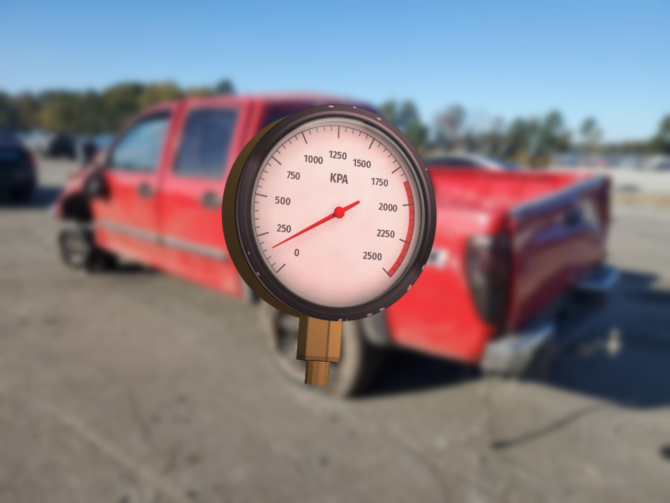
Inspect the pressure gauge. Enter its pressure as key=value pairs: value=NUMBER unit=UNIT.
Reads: value=150 unit=kPa
